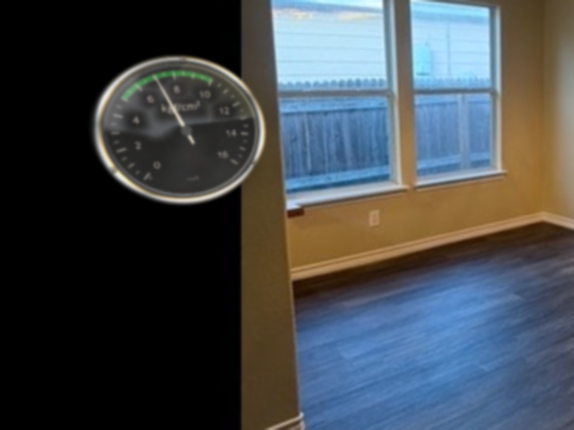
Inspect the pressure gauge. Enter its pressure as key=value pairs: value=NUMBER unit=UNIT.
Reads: value=7 unit=kg/cm²
